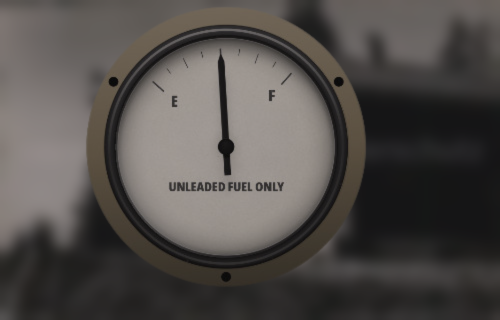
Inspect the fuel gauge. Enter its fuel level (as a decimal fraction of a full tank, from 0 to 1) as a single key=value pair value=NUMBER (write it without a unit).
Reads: value=0.5
